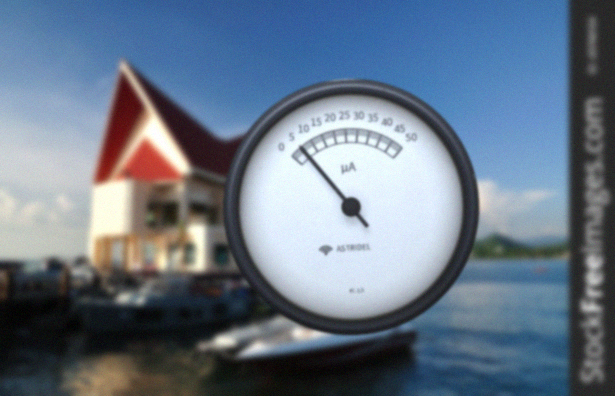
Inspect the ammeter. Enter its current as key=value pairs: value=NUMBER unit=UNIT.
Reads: value=5 unit=µA
